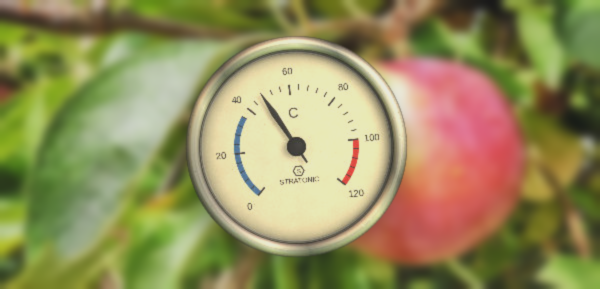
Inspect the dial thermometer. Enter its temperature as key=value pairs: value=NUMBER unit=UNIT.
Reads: value=48 unit=°C
